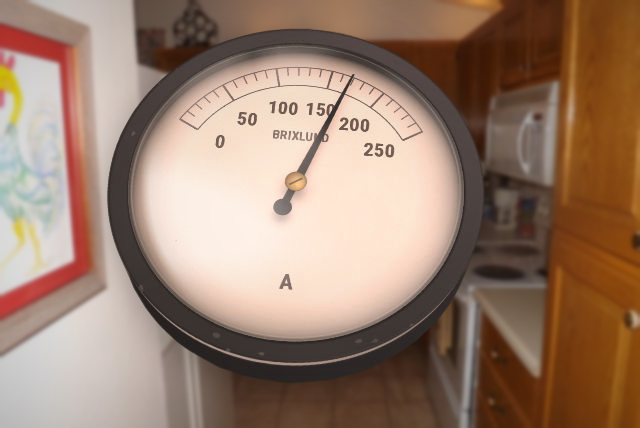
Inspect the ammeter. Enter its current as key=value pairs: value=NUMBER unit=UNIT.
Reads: value=170 unit=A
